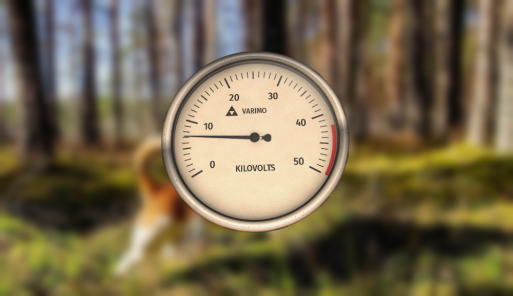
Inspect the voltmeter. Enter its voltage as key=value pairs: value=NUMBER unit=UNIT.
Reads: value=7 unit=kV
